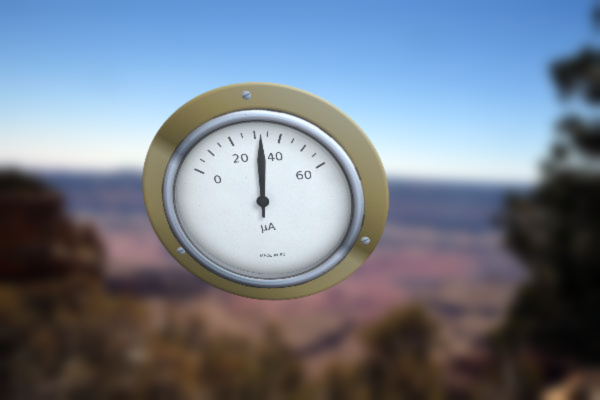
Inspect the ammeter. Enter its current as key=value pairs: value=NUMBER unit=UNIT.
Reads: value=32.5 unit=µA
